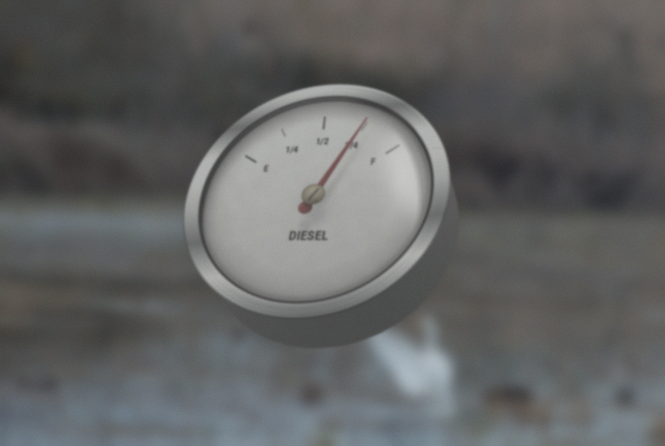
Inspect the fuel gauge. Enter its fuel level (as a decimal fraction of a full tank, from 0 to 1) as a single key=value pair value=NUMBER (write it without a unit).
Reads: value=0.75
